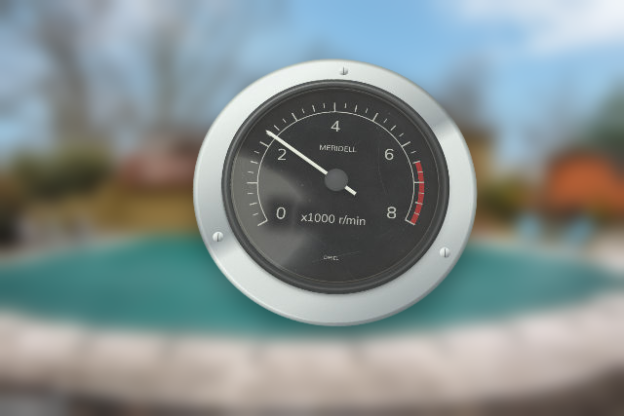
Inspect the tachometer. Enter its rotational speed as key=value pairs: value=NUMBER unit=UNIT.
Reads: value=2250 unit=rpm
